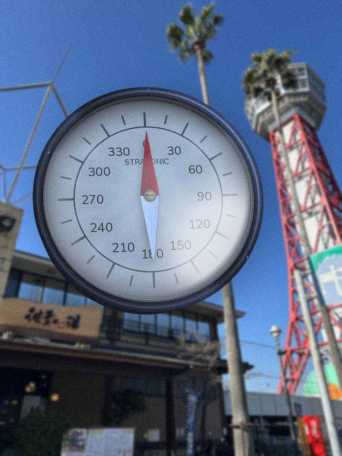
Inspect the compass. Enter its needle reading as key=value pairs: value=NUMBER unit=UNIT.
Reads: value=0 unit=°
